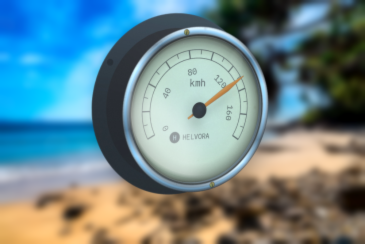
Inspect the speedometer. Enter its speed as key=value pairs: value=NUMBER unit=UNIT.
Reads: value=130 unit=km/h
